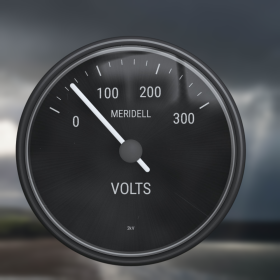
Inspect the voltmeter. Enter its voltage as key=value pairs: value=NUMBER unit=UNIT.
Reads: value=50 unit=V
